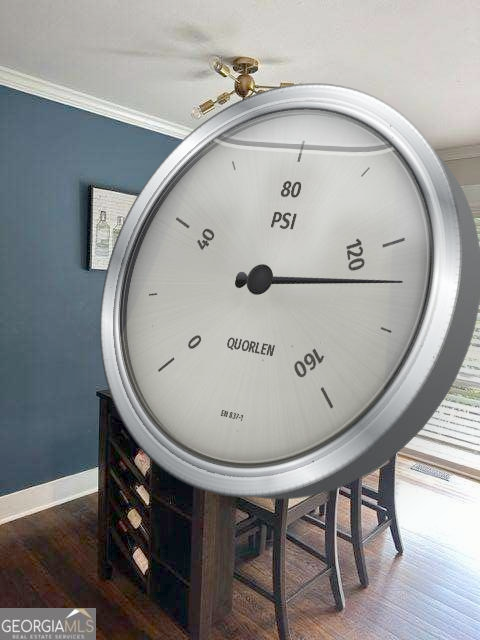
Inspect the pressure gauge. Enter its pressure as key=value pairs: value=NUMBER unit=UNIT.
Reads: value=130 unit=psi
